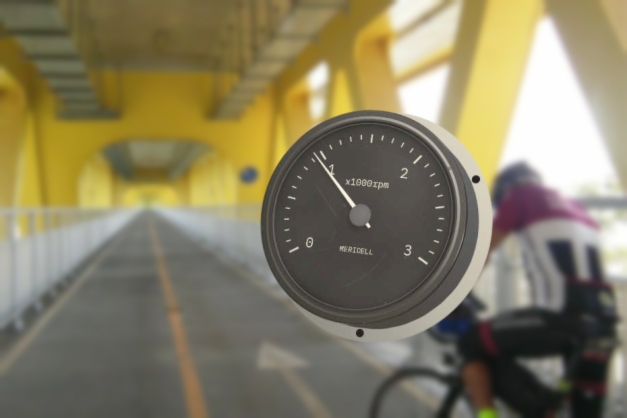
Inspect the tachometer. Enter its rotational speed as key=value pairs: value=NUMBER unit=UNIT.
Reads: value=950 unit=rpm
